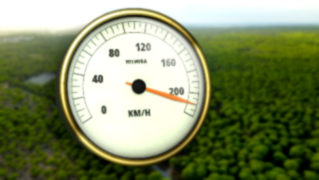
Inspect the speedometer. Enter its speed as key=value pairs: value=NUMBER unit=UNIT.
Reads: value=210 unit=km/h
